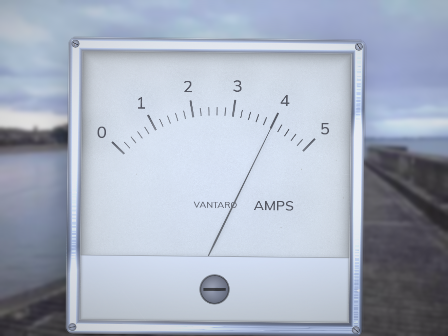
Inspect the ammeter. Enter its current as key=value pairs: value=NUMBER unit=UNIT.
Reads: value=4 unit=A
